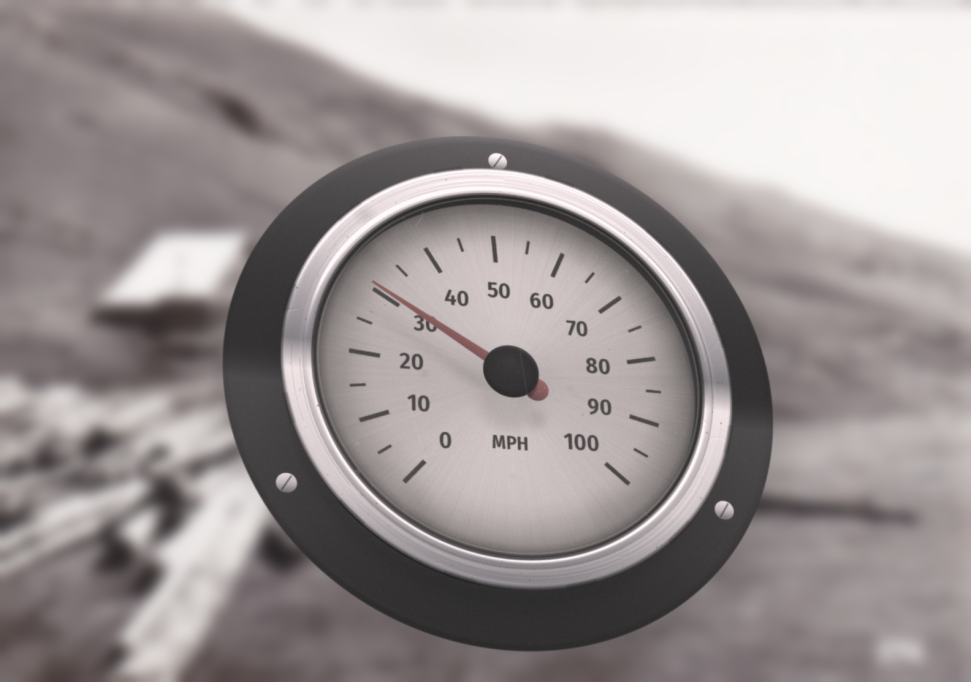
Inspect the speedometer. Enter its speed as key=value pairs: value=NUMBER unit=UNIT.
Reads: value=30 unit=mph
